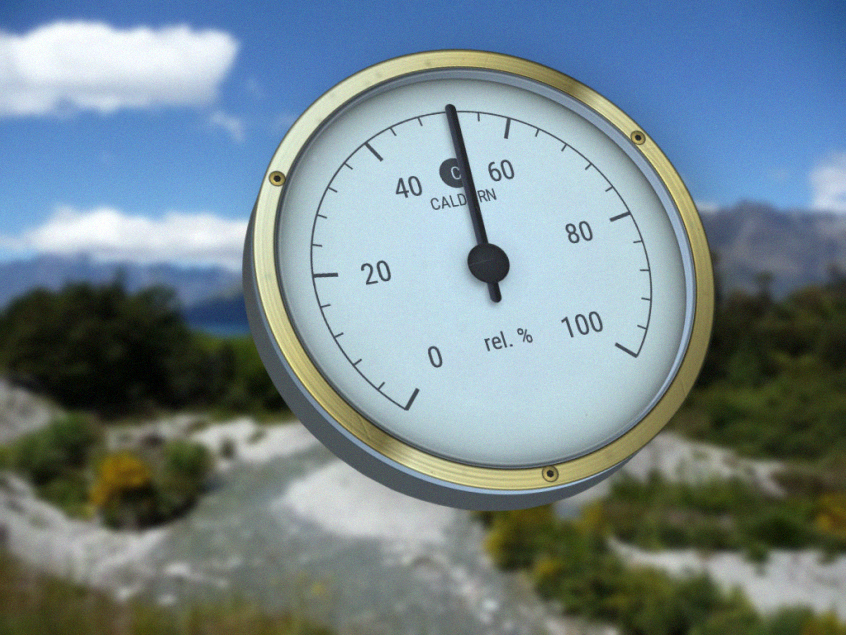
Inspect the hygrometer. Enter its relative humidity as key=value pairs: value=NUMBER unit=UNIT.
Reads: value=52 unit=%
